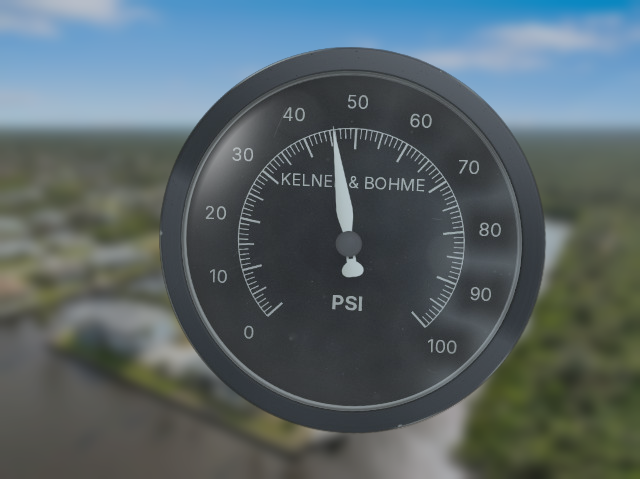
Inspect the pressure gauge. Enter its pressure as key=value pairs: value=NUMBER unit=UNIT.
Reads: value=46 unit=psi
